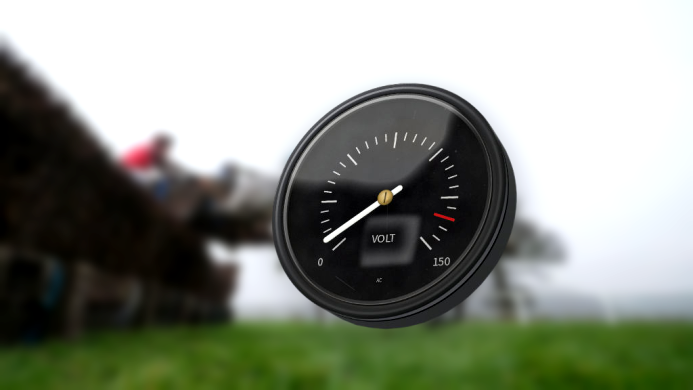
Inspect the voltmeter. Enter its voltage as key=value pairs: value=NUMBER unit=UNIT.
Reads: value=5 unit=V
